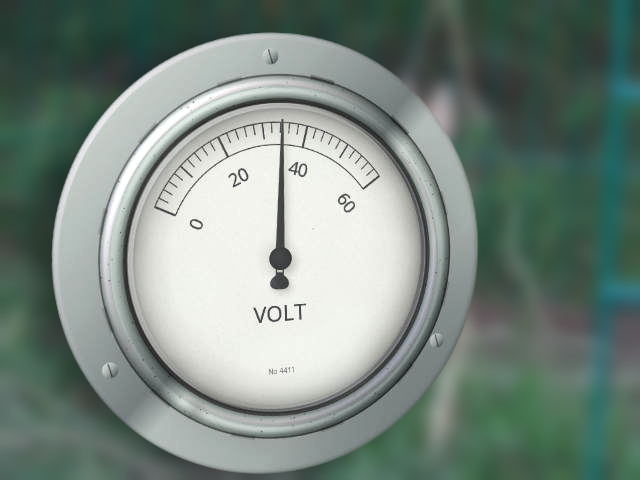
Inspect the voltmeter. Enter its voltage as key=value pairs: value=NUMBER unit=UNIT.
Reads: value=34 unit=V
